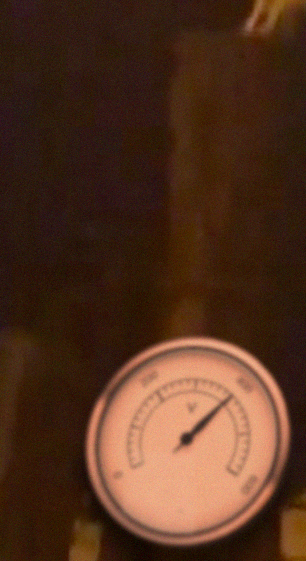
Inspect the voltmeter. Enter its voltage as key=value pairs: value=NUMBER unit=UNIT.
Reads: value=400 unit=V
